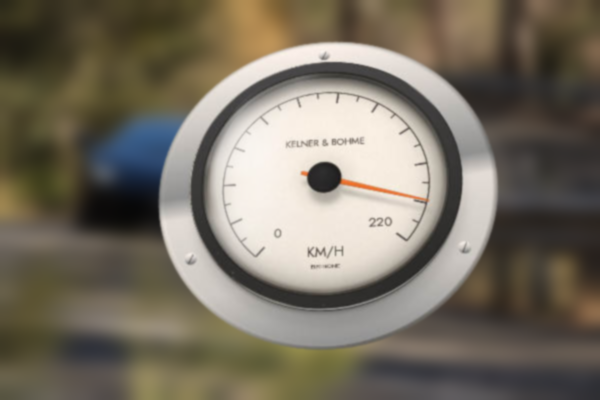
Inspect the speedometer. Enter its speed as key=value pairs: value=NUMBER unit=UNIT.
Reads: value=200 unit=km/h
